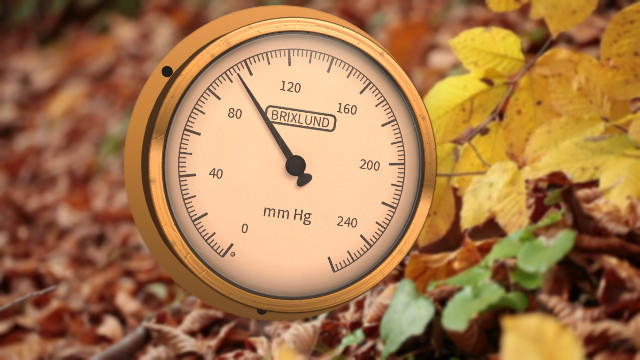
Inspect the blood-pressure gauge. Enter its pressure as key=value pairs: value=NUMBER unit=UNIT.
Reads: value=94 unit=mmHg
